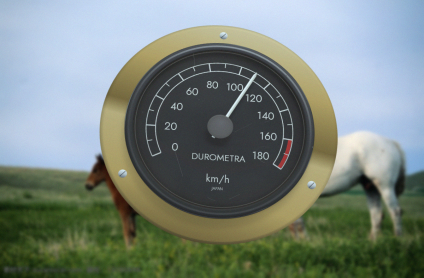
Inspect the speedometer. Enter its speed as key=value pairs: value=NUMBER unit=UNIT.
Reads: value=110 unit=km/h
